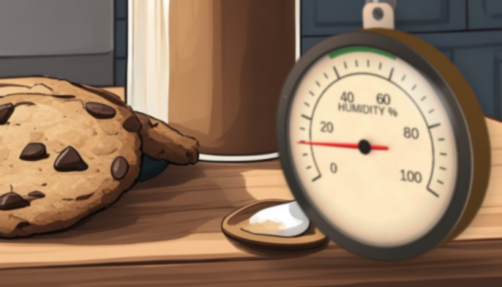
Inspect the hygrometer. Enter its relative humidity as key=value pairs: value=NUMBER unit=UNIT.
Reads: value=12 unit=%
